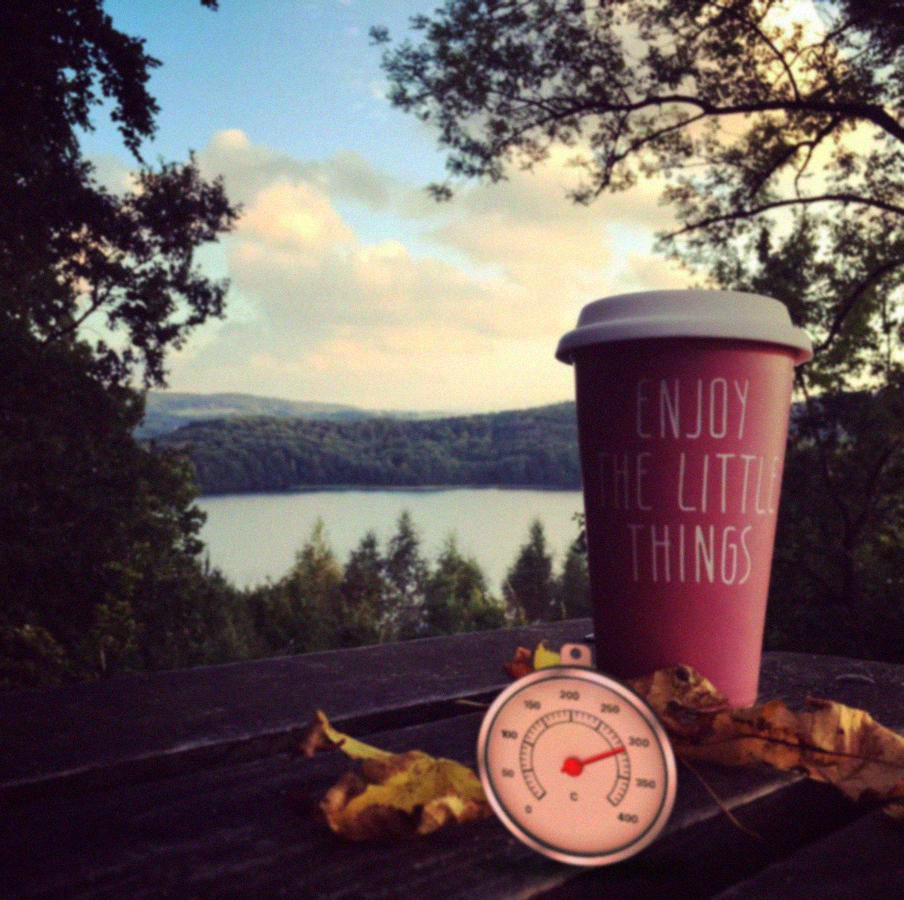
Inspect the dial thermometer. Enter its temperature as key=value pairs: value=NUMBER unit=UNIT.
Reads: value=300 unit=°C
